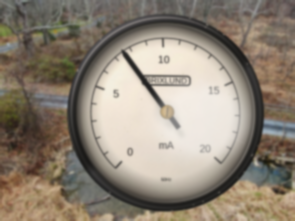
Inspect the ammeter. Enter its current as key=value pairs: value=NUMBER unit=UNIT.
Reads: value=7.5 unit=mA
